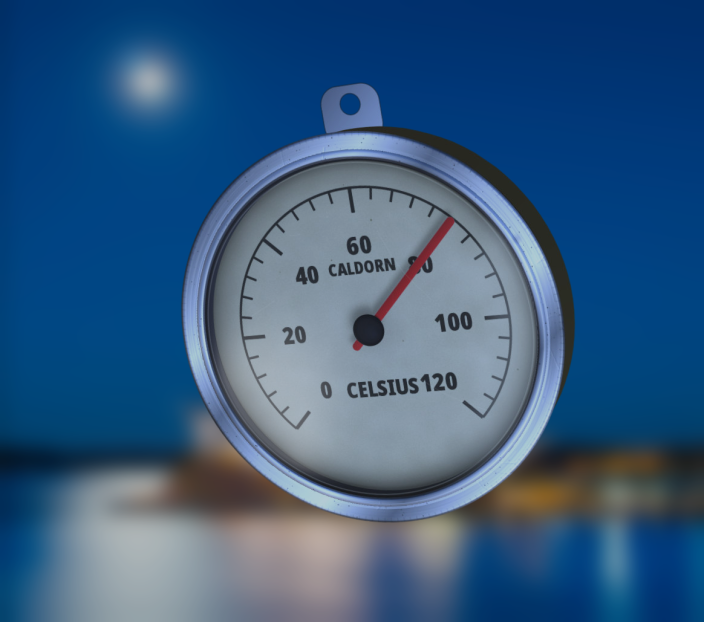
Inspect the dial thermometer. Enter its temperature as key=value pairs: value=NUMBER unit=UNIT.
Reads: value=80 unit=°C
